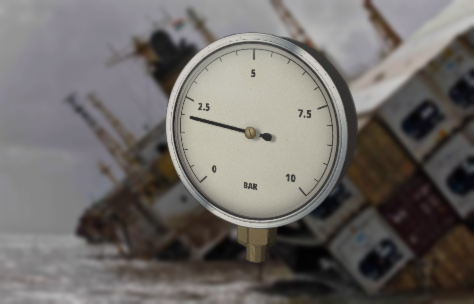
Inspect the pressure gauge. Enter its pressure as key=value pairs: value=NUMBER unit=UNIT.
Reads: value=2 unit=bar
